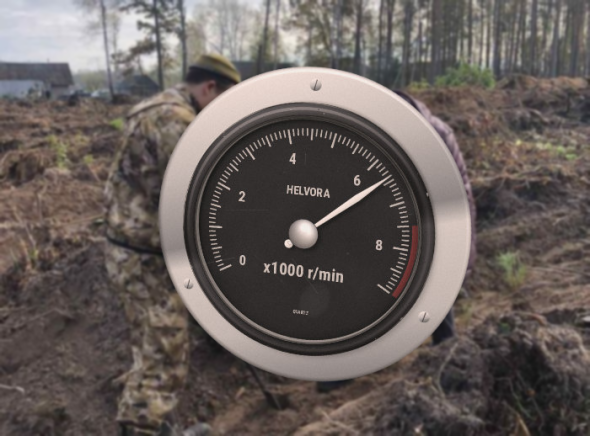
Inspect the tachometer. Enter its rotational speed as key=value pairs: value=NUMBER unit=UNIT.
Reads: value=6400 unit=rpm
